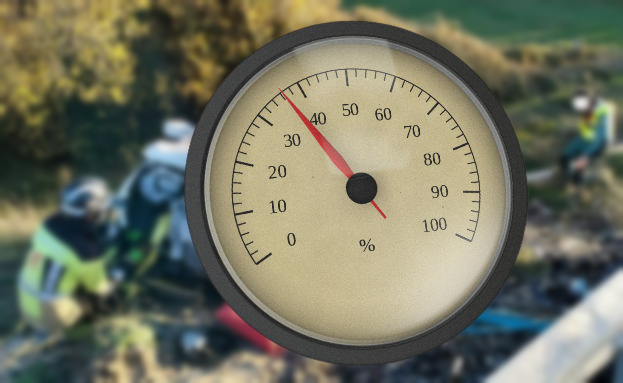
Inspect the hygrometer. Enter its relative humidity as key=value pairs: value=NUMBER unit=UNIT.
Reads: value=36 unit=%
